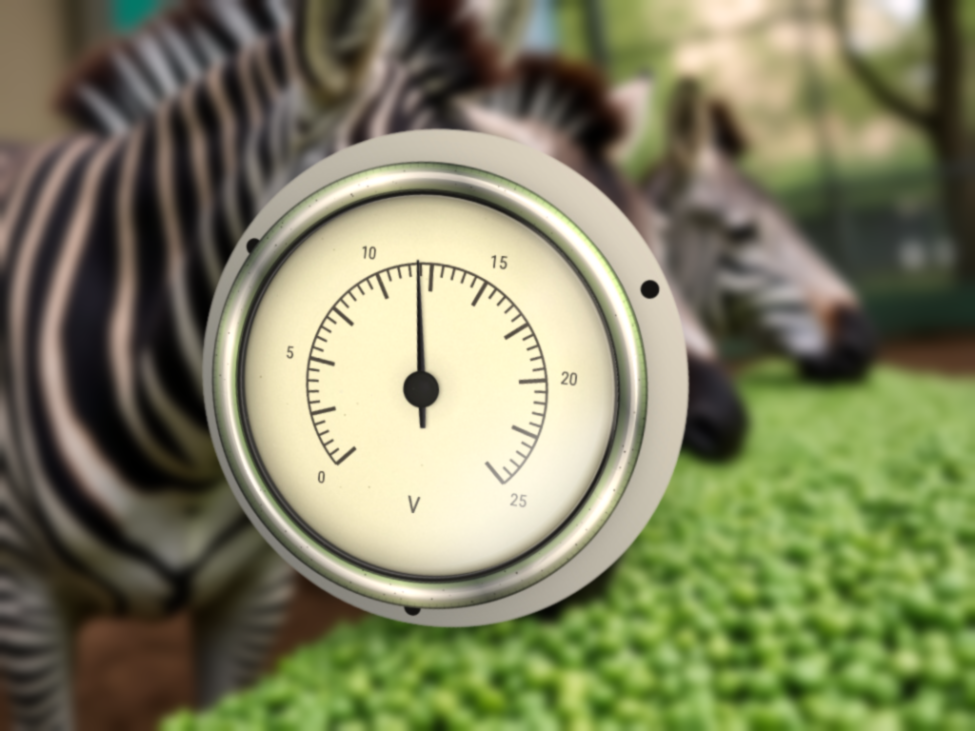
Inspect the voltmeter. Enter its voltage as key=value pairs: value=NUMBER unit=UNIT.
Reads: value=12 unit=V
